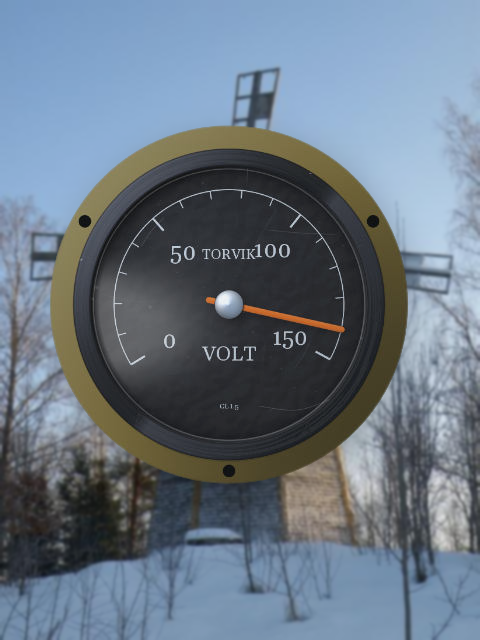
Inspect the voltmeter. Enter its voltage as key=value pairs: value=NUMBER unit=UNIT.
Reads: value=140 unit=V
